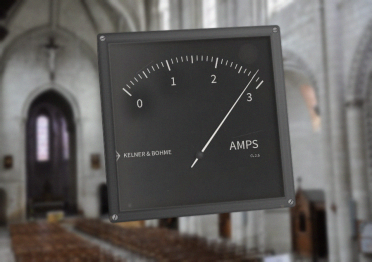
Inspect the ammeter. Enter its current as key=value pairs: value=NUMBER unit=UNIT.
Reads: value=2.8 unit=A
